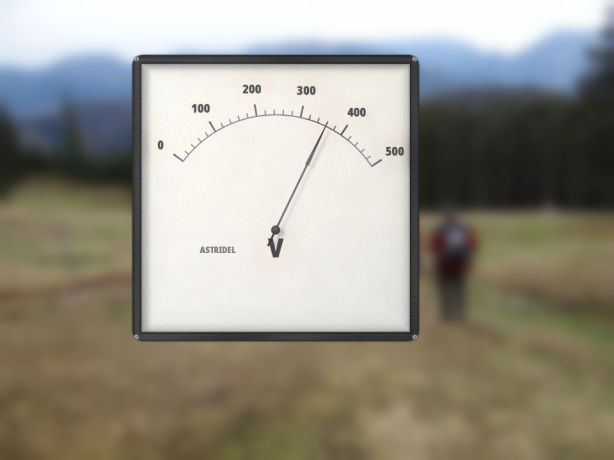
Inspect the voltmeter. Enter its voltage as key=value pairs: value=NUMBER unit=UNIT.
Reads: value=360 unit=V
